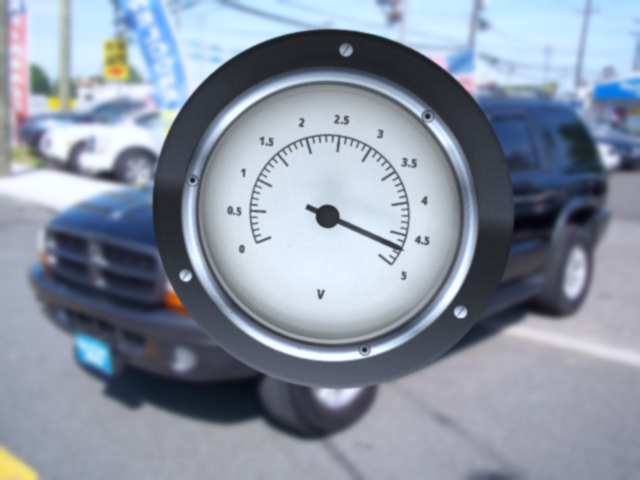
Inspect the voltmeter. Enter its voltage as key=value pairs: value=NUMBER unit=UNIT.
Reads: value=4.7 unit=V
